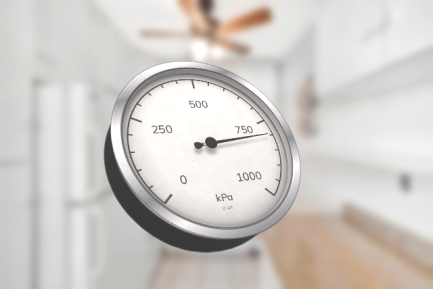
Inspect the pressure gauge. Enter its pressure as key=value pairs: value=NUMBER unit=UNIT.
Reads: value=800 unit=kPa
